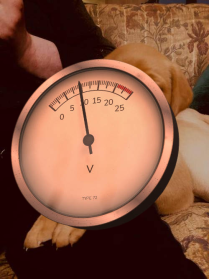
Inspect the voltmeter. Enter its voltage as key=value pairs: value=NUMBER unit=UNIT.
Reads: value=10 unit=V
